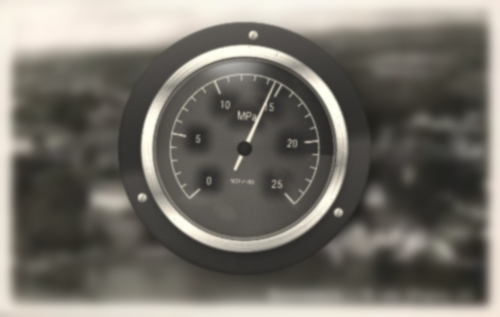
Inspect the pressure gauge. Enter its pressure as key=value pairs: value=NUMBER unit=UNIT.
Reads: value=14.5 unit=MPa
